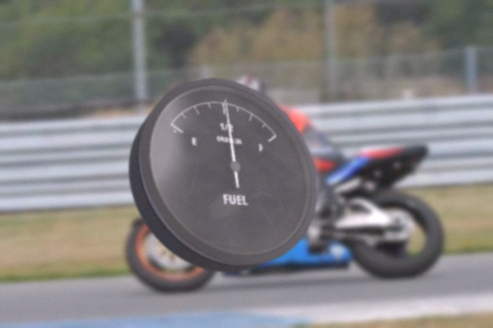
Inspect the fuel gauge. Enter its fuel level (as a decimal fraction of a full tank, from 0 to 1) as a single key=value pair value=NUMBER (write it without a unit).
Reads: value=0.5
